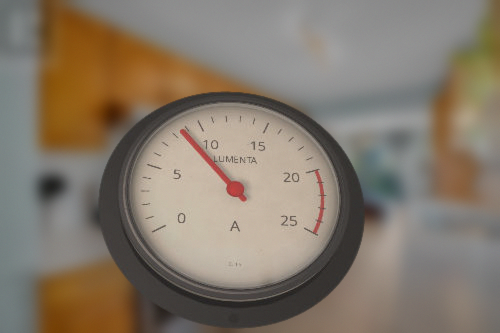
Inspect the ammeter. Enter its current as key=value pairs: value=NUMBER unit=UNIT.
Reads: value=8.5 unit=A
